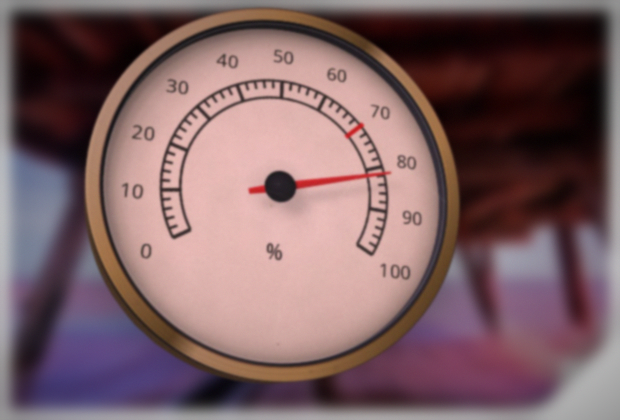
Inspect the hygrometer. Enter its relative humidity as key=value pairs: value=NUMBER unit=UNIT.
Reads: value=82 unit=%
